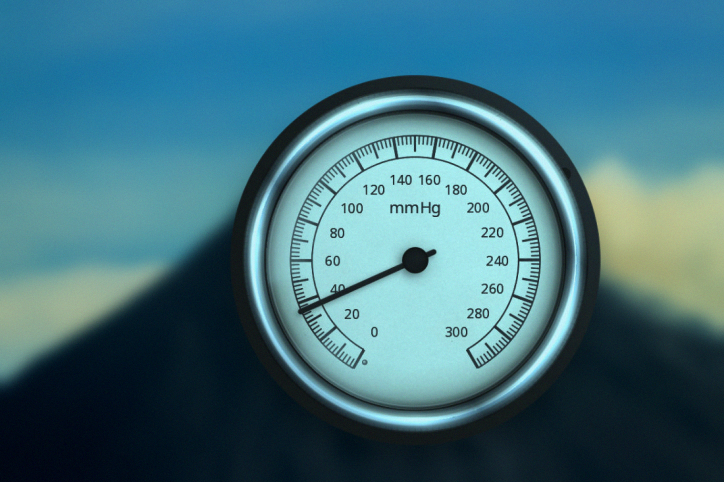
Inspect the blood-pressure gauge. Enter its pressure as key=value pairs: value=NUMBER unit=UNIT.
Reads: value=36 unit=mmHg
